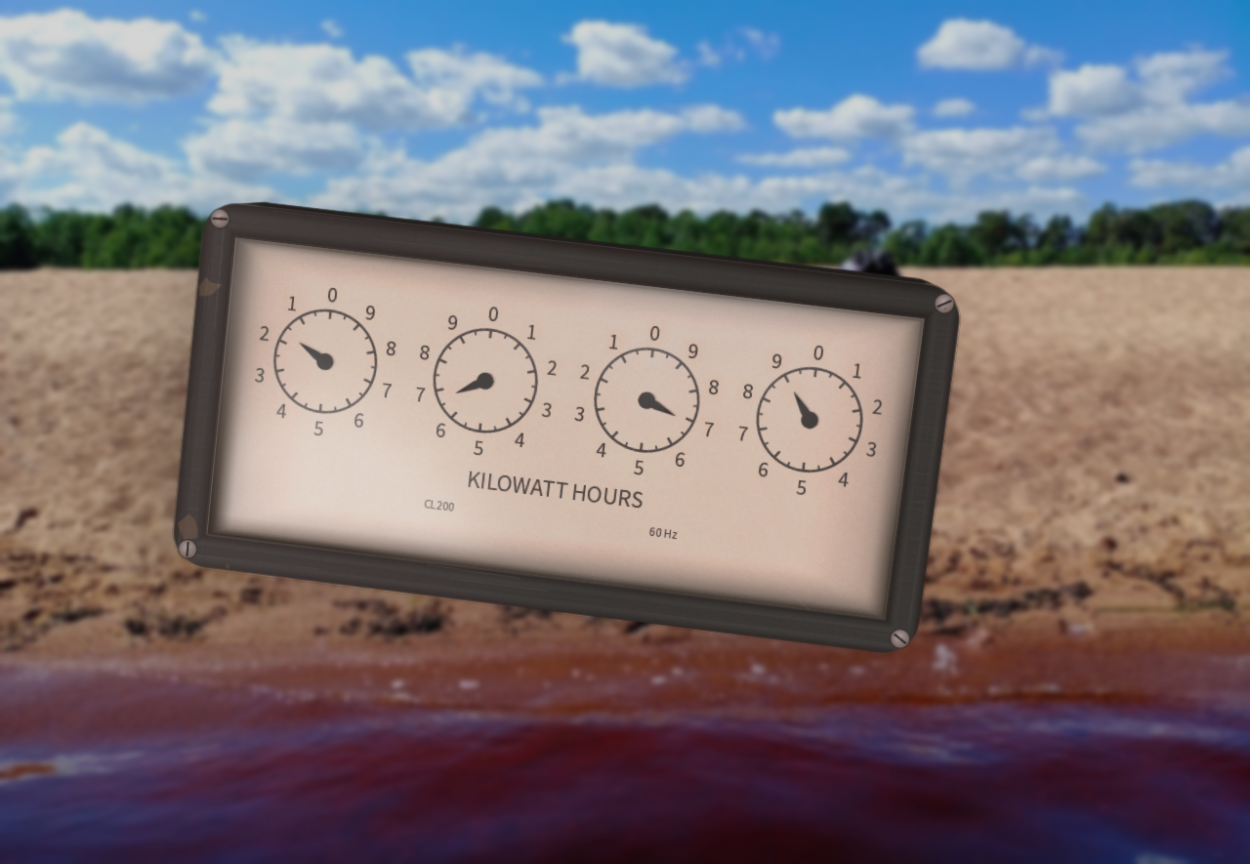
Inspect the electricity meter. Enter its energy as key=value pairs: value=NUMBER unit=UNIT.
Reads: value=1669 unit=kWh
